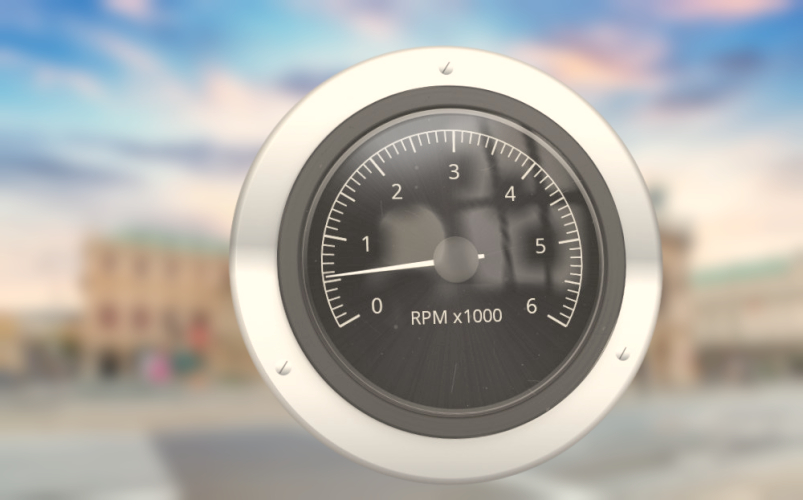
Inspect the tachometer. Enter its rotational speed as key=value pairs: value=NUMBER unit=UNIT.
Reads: value=550 unit=rpm
